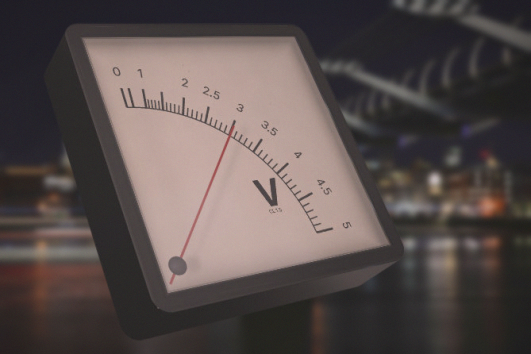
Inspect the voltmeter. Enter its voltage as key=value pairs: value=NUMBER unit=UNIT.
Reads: value=3 unit=V
